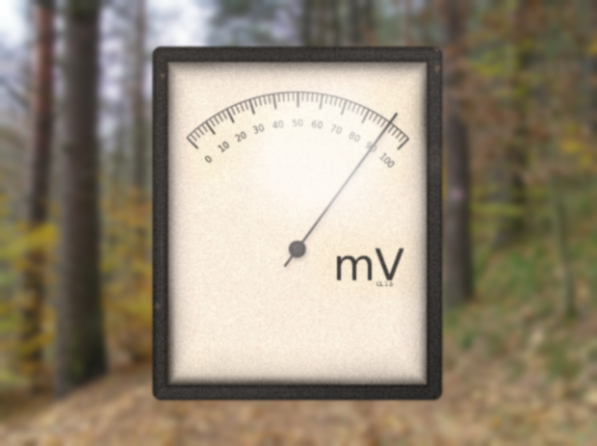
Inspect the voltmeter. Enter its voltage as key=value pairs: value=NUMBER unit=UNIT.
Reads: value=90 unit=mV
